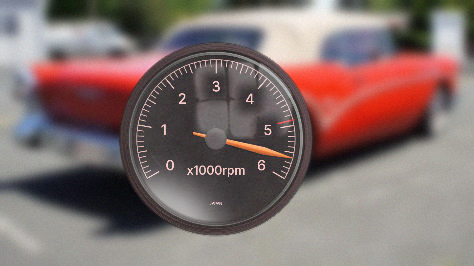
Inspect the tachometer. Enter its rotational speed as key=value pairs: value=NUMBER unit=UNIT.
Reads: value=5600 unit=rpm
